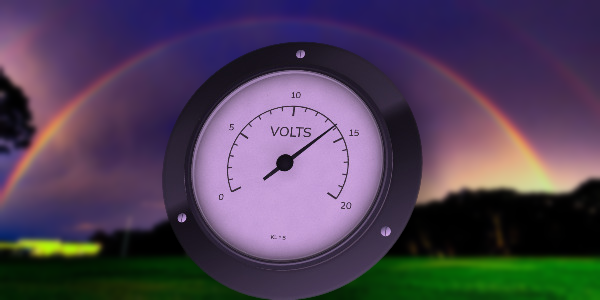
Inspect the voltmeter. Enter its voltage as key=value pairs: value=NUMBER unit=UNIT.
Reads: value=14 unit=V
